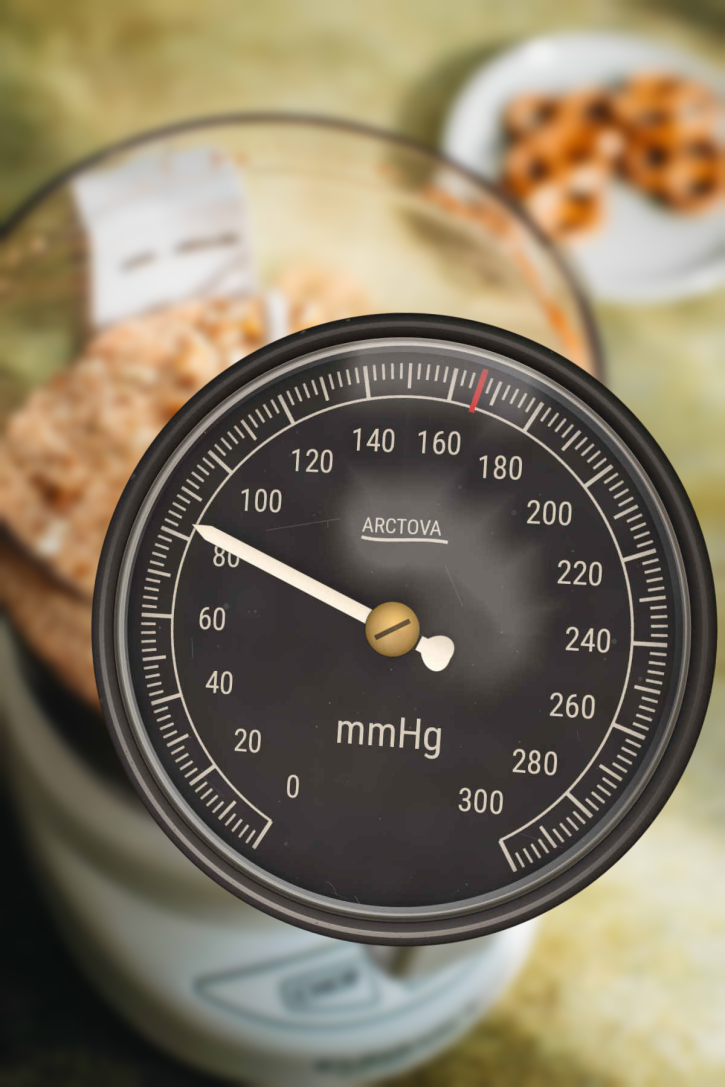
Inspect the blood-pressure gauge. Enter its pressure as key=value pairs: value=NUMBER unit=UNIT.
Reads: value=84 unit=mmHg
